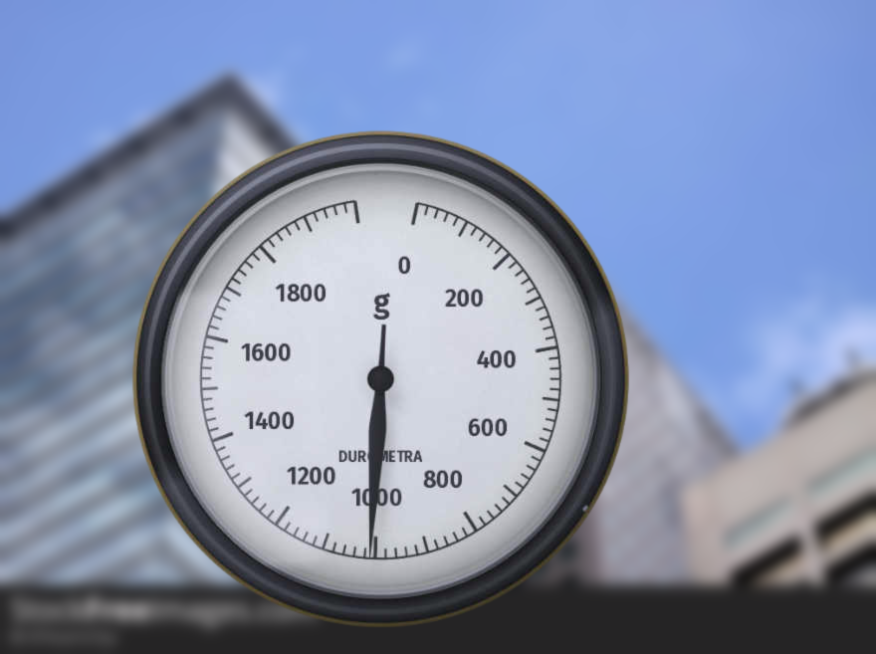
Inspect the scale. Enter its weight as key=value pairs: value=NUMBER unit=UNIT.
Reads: value=1010 unit=g
